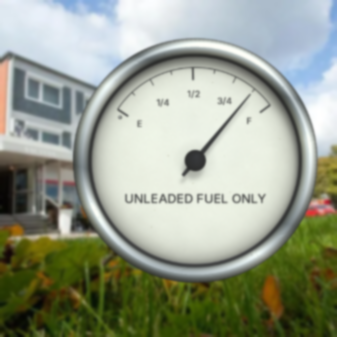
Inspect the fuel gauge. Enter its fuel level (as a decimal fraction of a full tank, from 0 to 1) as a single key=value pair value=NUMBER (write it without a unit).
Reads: value=0.875
